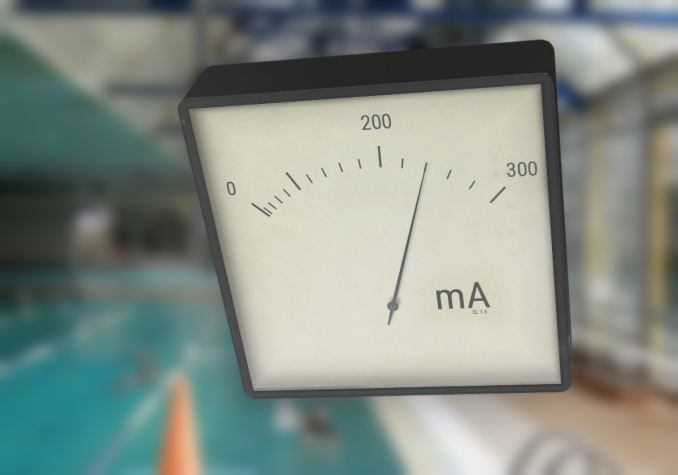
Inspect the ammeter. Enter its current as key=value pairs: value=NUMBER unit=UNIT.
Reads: value=240 unit=mA
